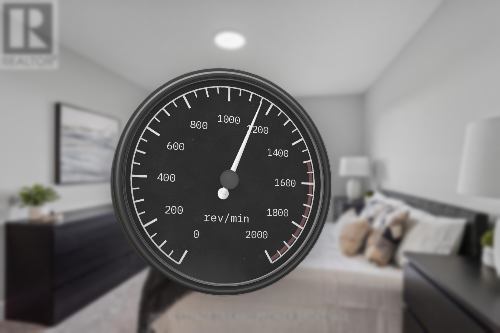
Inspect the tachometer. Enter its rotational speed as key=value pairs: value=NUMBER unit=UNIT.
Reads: value=1150 unit=rpm
